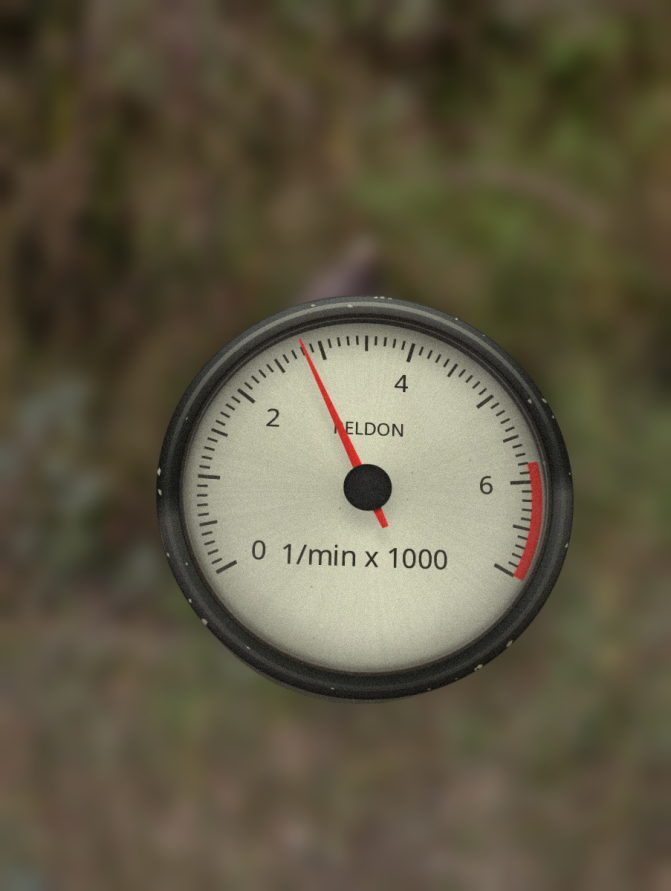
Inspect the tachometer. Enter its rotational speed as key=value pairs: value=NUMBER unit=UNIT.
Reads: value=2800 unit=rpm
